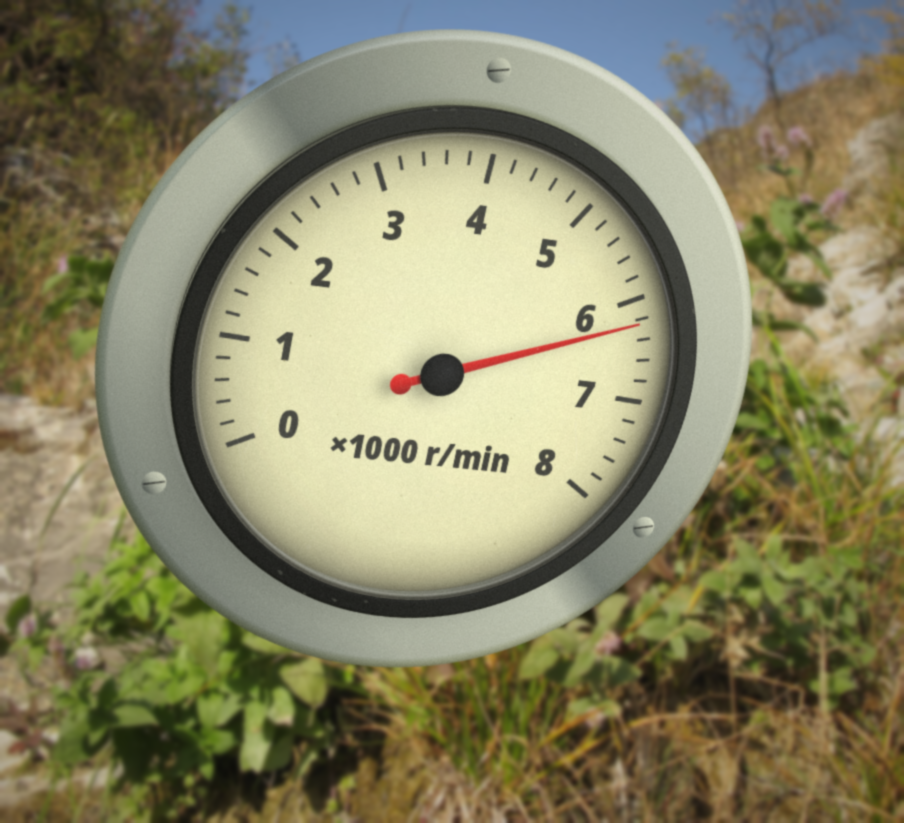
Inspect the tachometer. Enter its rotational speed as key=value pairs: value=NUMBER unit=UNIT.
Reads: value=6200 unit=rpm
